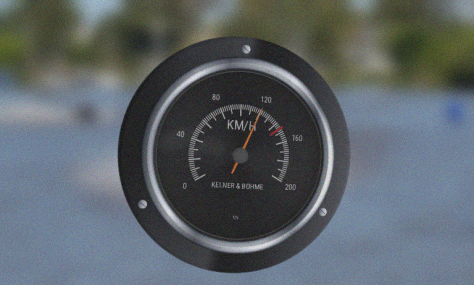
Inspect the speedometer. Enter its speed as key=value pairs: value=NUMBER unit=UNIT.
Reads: value=120 unit=km/h
